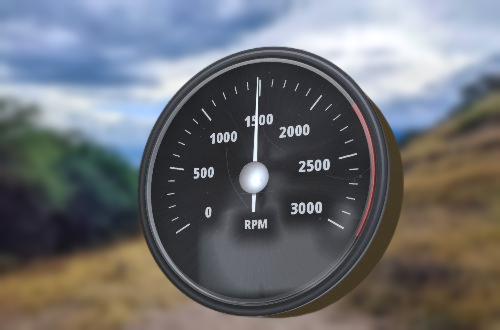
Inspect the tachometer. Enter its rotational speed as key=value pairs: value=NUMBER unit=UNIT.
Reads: value=1500 unit=rpm
